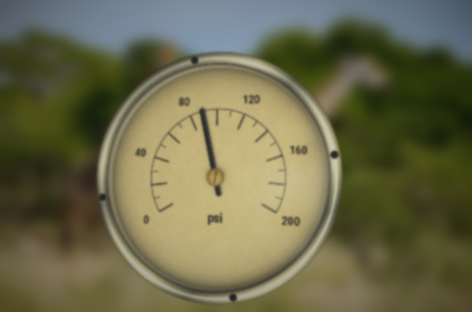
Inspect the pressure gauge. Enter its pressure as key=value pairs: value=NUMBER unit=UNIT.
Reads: value=90 unit=psi
